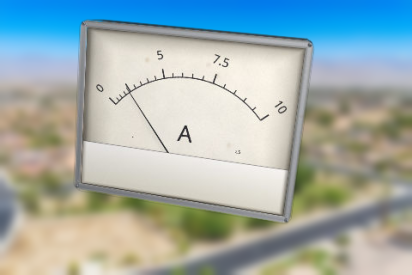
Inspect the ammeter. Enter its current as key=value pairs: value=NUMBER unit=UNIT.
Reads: value=2.5 unit=A
